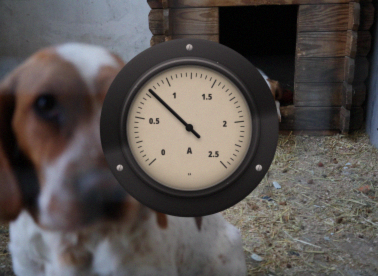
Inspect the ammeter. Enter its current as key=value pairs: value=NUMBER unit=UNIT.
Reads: value=0.8 unit=A
